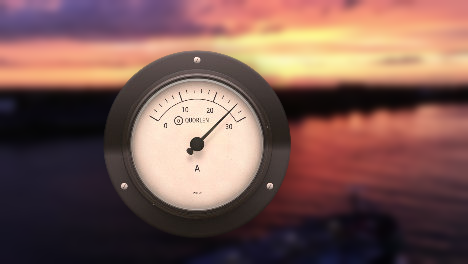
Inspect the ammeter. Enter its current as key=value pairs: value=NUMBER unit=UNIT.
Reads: value=26 unit=A
